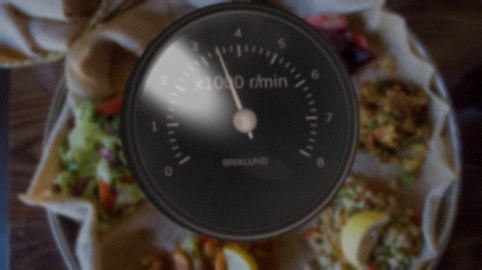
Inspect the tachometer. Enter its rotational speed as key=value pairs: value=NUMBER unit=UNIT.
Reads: value=3400 unit=rpm
